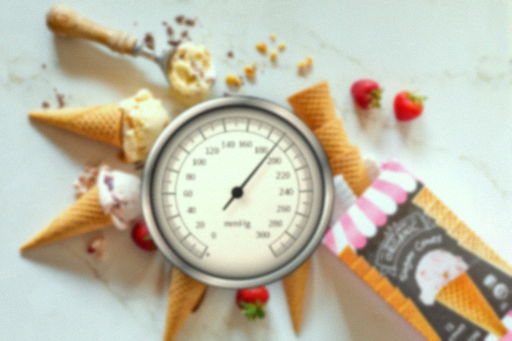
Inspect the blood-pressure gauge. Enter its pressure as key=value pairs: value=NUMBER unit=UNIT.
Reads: value=190 unit=mmHg
